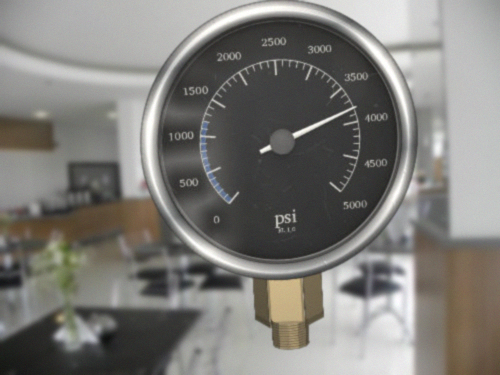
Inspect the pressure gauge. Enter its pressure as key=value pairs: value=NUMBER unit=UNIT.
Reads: value=3800 unit=psi
